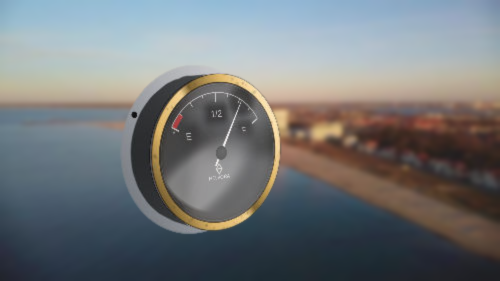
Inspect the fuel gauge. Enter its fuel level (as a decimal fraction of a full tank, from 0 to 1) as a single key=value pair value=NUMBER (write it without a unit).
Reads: value=0.75
